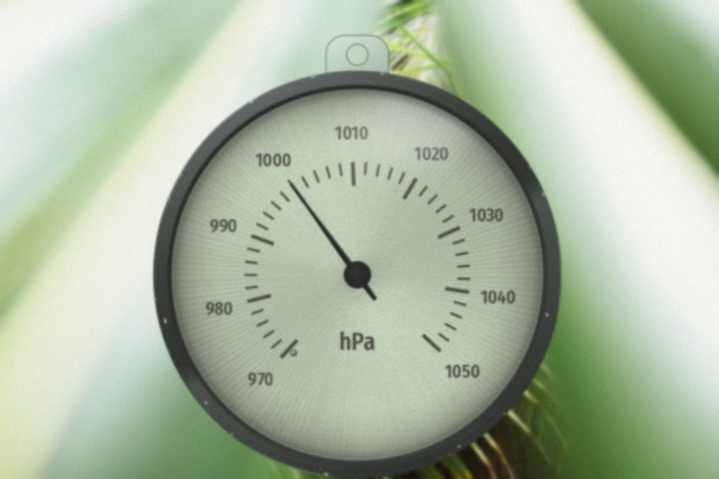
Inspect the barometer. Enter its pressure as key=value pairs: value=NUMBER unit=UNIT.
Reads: value=1000 unit=hPa
